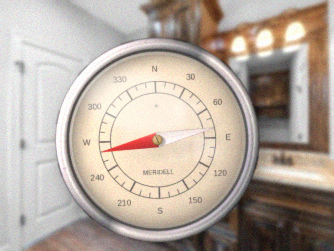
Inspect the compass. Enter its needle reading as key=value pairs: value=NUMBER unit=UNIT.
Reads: value=260 unit=°
